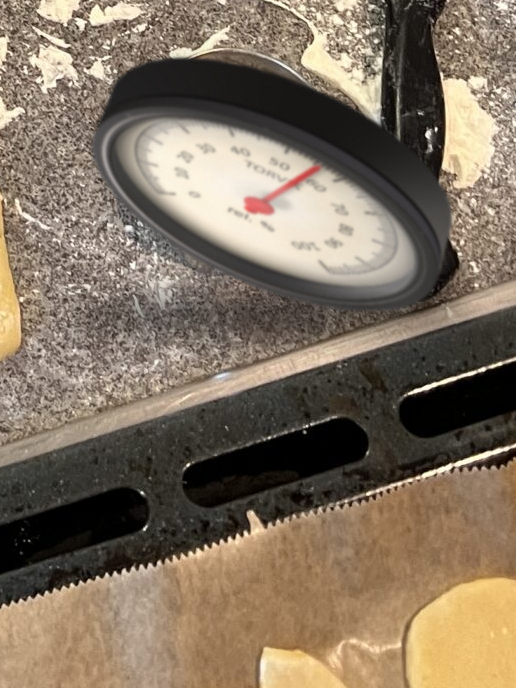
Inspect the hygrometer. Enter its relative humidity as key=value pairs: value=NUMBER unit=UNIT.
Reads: value=55 unit=%
